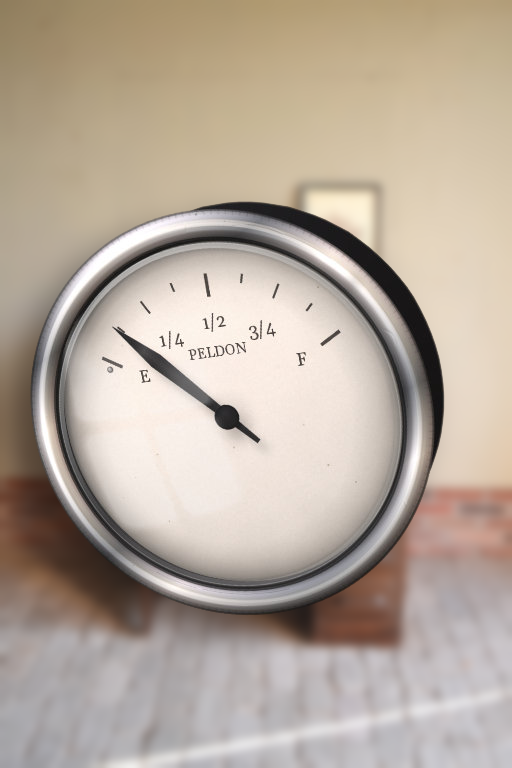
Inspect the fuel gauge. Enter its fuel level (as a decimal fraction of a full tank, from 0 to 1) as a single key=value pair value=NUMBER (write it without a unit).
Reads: value=0.125
